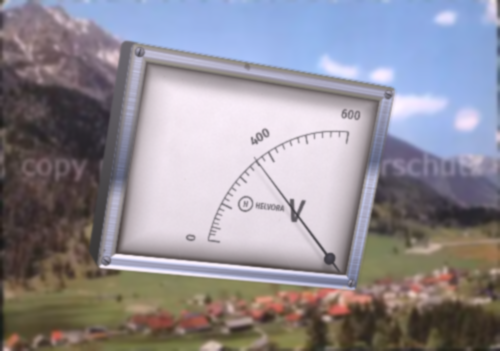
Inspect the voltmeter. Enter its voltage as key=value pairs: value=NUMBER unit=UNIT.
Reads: value=360 unit=V
